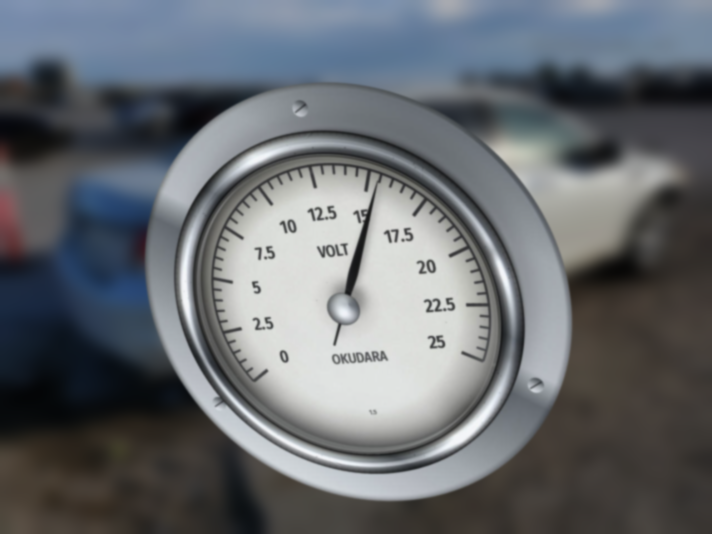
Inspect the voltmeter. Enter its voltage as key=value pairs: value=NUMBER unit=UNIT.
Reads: value=15.5 unit=V
